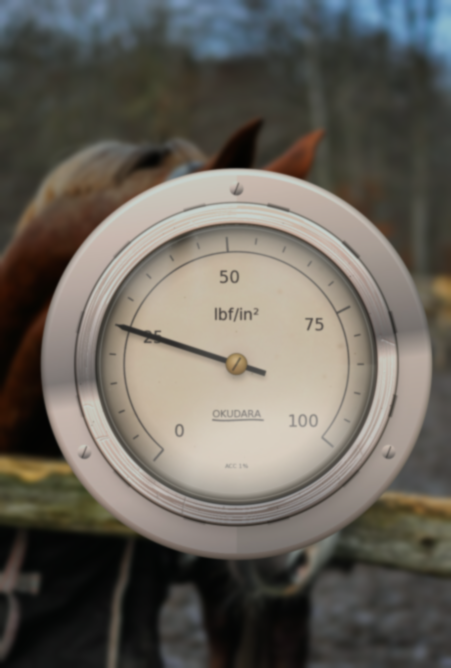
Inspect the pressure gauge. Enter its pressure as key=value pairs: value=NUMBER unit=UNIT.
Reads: value=25 unit=psi
